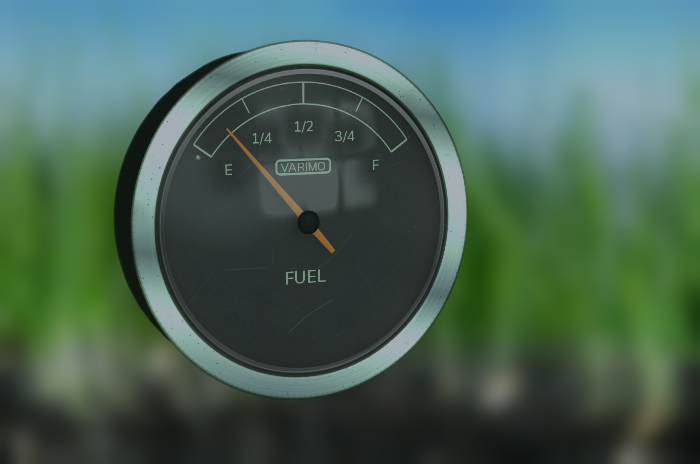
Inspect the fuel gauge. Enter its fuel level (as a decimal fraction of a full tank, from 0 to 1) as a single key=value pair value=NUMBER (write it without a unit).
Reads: value=0.125
